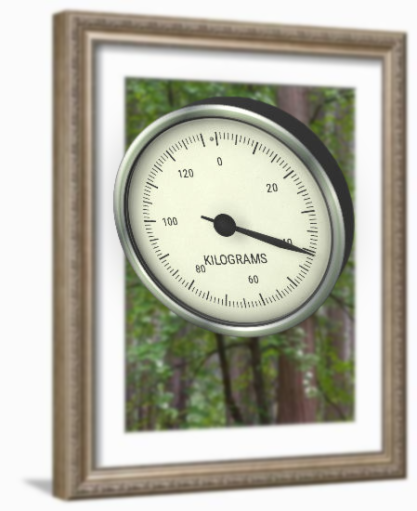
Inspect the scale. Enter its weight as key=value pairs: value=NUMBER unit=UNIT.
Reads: value=40 unit=kg
